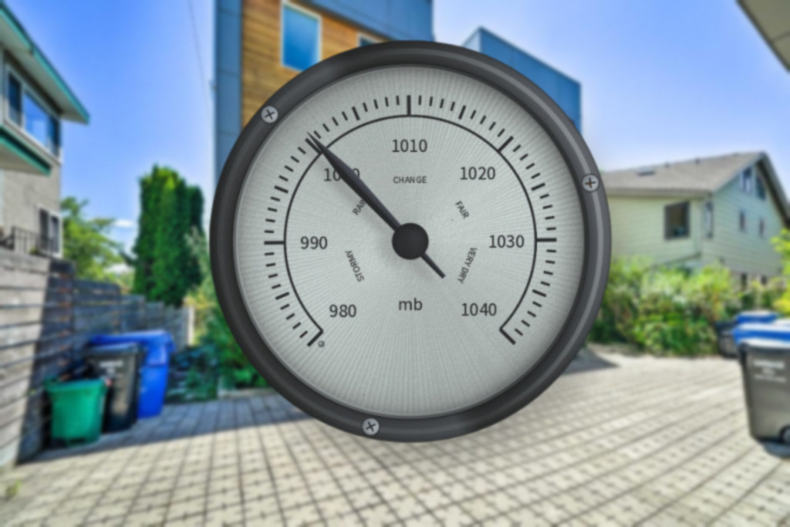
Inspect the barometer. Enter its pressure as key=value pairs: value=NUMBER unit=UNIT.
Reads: value=1000.5 unit=mbar
